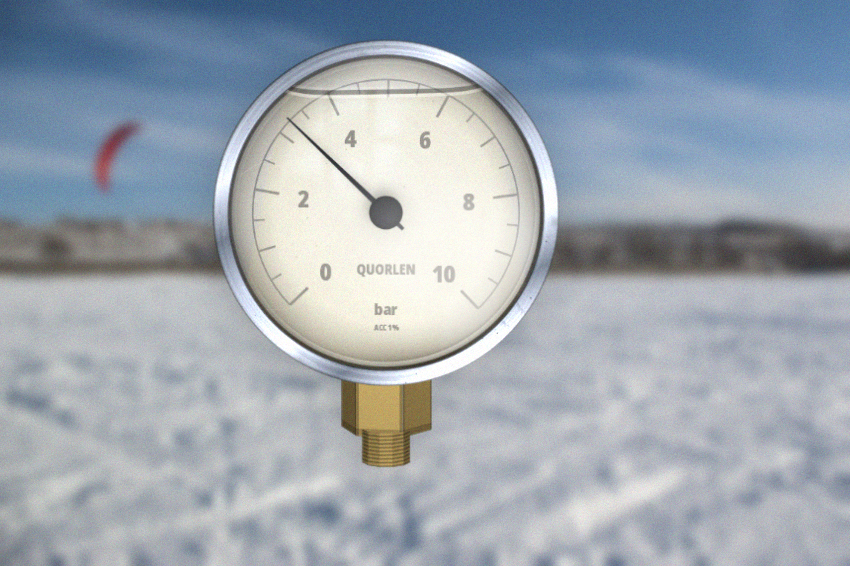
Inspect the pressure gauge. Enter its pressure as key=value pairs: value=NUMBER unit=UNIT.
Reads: value=3.25 unit=bar
